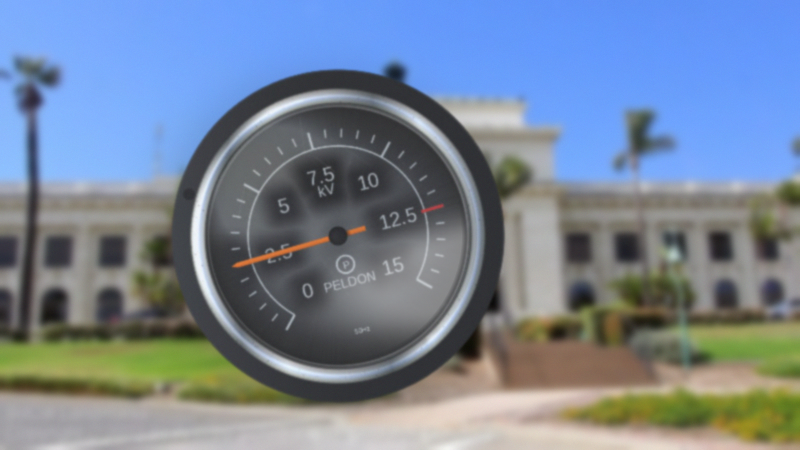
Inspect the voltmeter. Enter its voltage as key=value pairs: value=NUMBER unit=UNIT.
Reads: value=2.5 unit=kV
